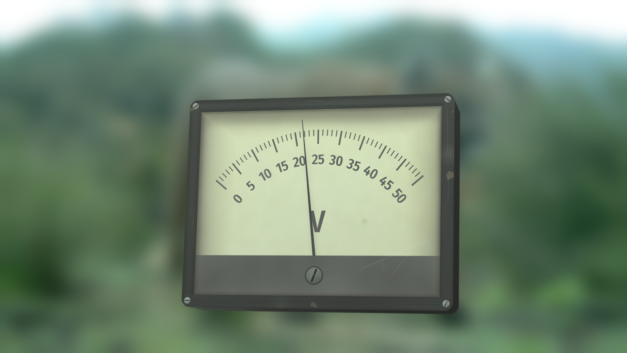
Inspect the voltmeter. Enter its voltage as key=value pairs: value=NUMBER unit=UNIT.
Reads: value=22 unit=V
